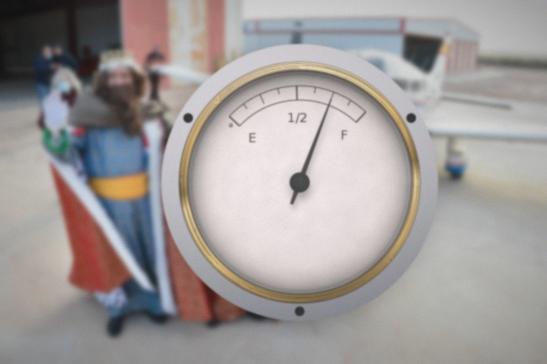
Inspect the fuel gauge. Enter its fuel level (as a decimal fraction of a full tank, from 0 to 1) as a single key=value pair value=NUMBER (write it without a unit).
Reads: value=0.75
